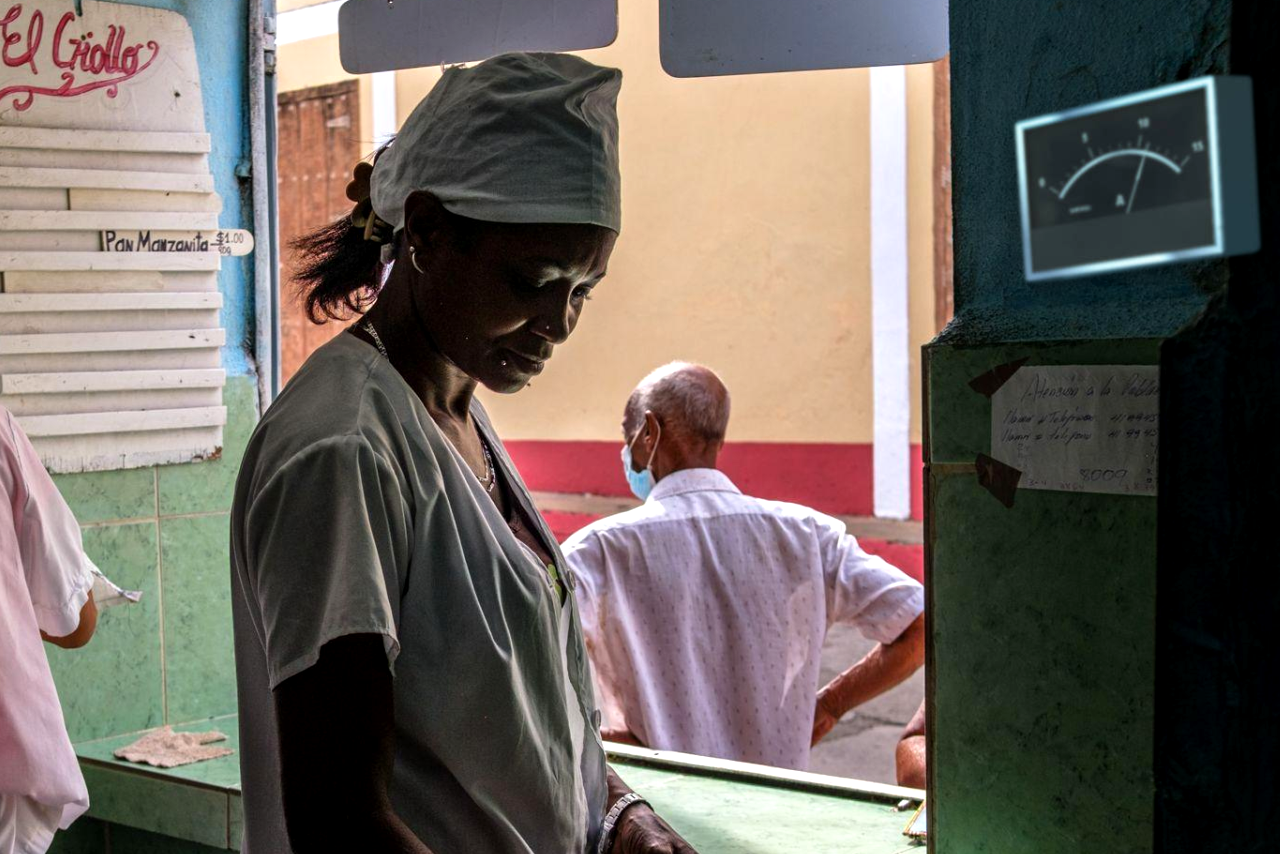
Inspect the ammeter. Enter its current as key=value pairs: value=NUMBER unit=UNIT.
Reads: value=11 unit=A
